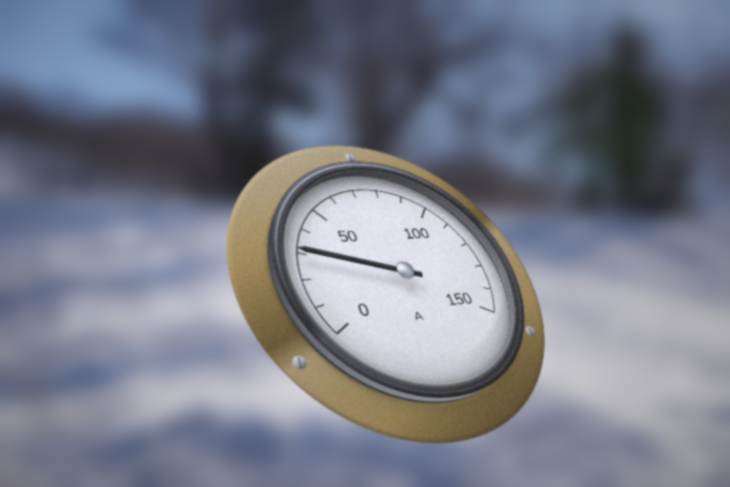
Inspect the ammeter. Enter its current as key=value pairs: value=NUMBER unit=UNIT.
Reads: value=30 unit=A
